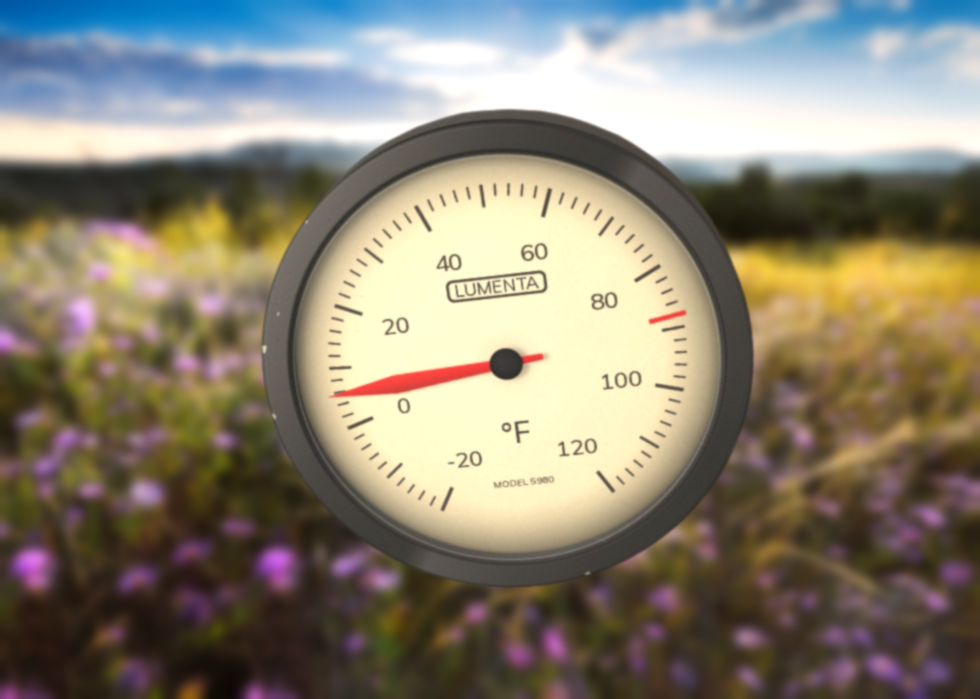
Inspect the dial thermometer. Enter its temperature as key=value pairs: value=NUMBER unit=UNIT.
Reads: value=6 unit=°F
